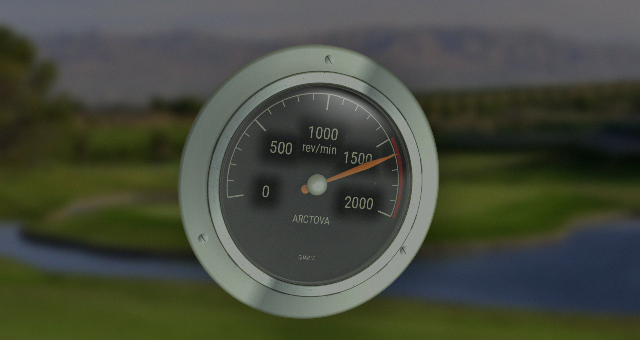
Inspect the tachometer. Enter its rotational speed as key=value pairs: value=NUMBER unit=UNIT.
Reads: value=1600 unit=rpm
